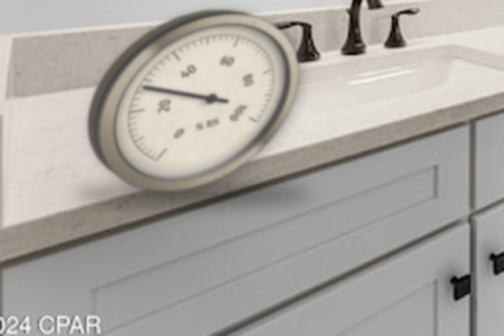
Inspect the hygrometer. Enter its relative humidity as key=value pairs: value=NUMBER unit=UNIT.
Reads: value=28 unit=%
